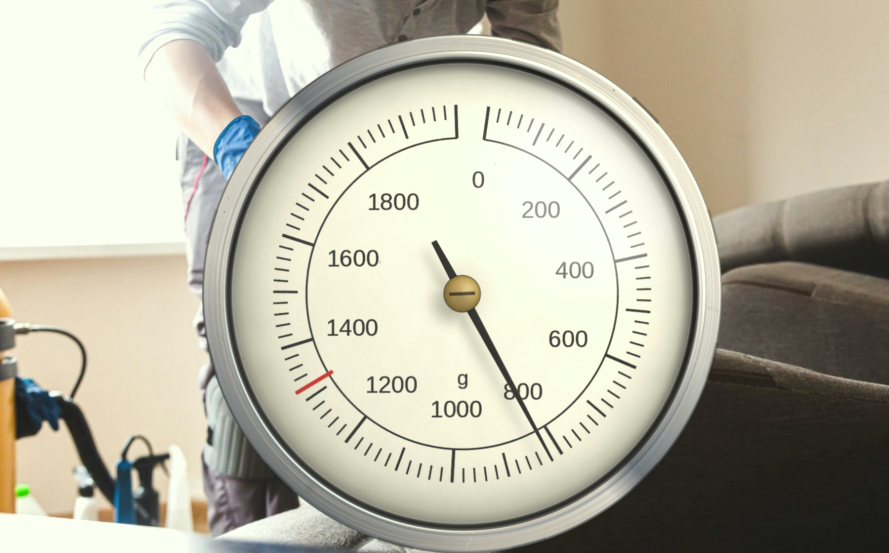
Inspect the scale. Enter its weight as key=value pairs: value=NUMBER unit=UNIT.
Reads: value=820 unit=g
